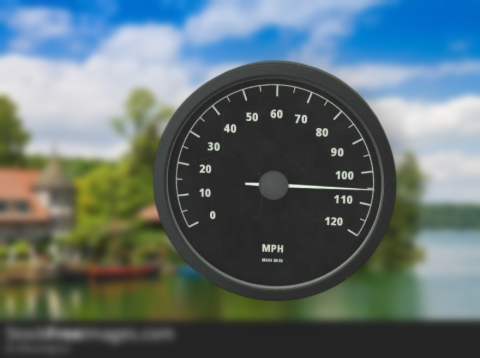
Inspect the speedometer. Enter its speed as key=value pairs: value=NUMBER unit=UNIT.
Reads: value=105 unit=mph
